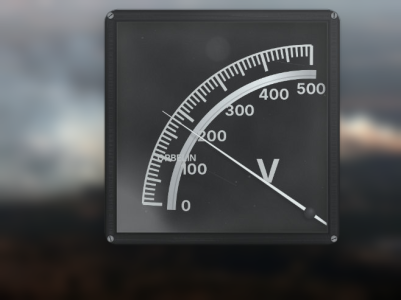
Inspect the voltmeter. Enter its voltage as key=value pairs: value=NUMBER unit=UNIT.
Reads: value=180 unit=V
